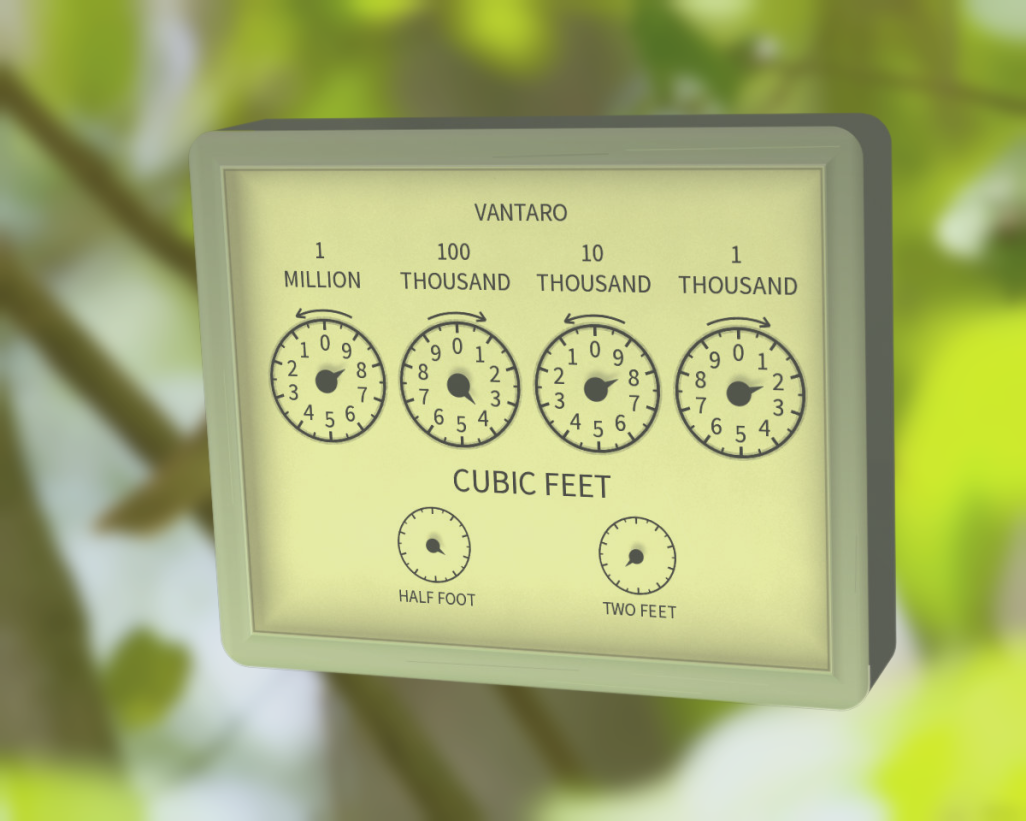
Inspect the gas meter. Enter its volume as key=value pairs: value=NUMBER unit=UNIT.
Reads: value=838200 unit=ft³
